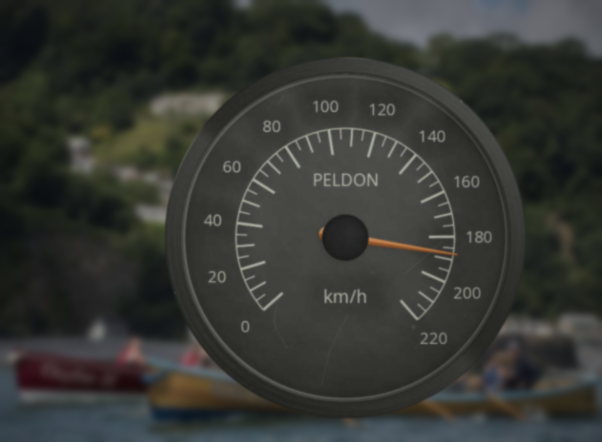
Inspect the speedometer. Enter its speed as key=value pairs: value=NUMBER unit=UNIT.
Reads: value=187.5 unit=km/h
